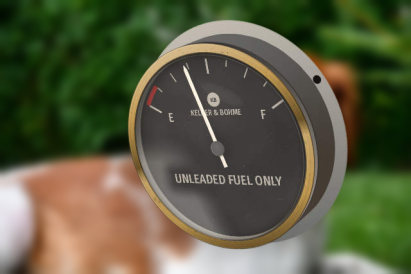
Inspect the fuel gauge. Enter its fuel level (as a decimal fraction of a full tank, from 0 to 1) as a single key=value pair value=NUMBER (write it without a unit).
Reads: value=0.375
